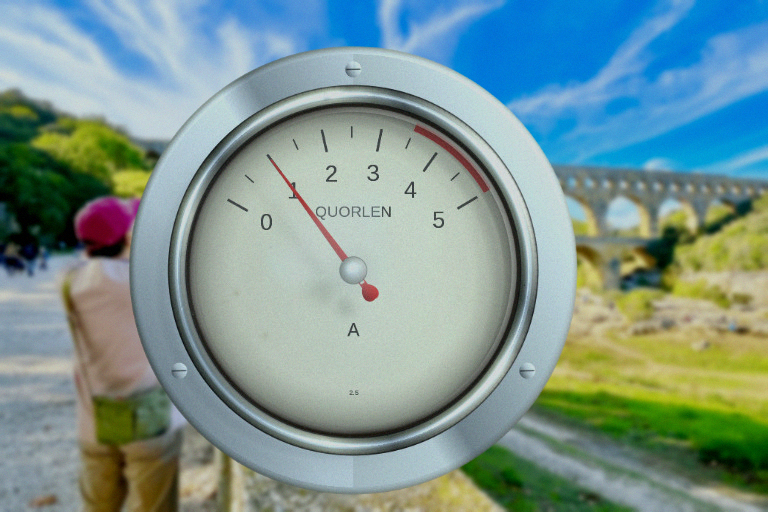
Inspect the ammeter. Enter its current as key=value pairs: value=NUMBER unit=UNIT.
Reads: value=1 unit=A
